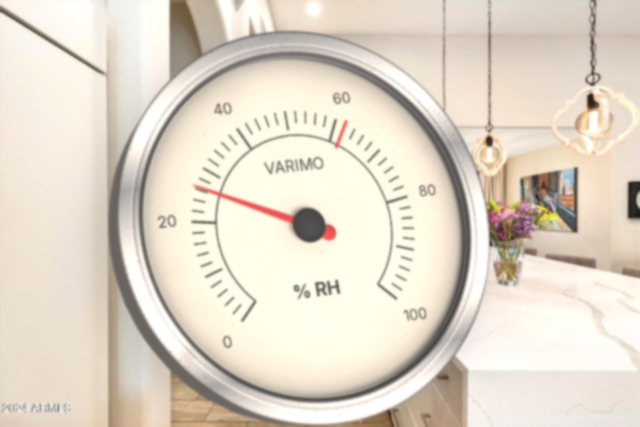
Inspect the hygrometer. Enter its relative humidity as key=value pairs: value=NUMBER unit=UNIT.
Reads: value=26 unit=%
